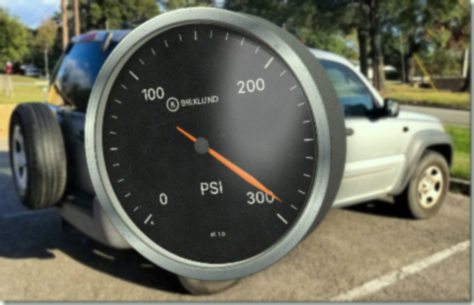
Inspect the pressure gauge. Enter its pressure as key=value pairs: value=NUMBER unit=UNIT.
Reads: value=290 unit=psi
